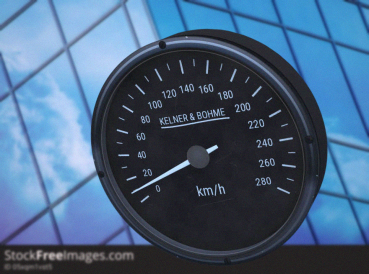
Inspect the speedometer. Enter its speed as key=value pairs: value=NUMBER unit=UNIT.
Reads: value=10 unit=km/h
